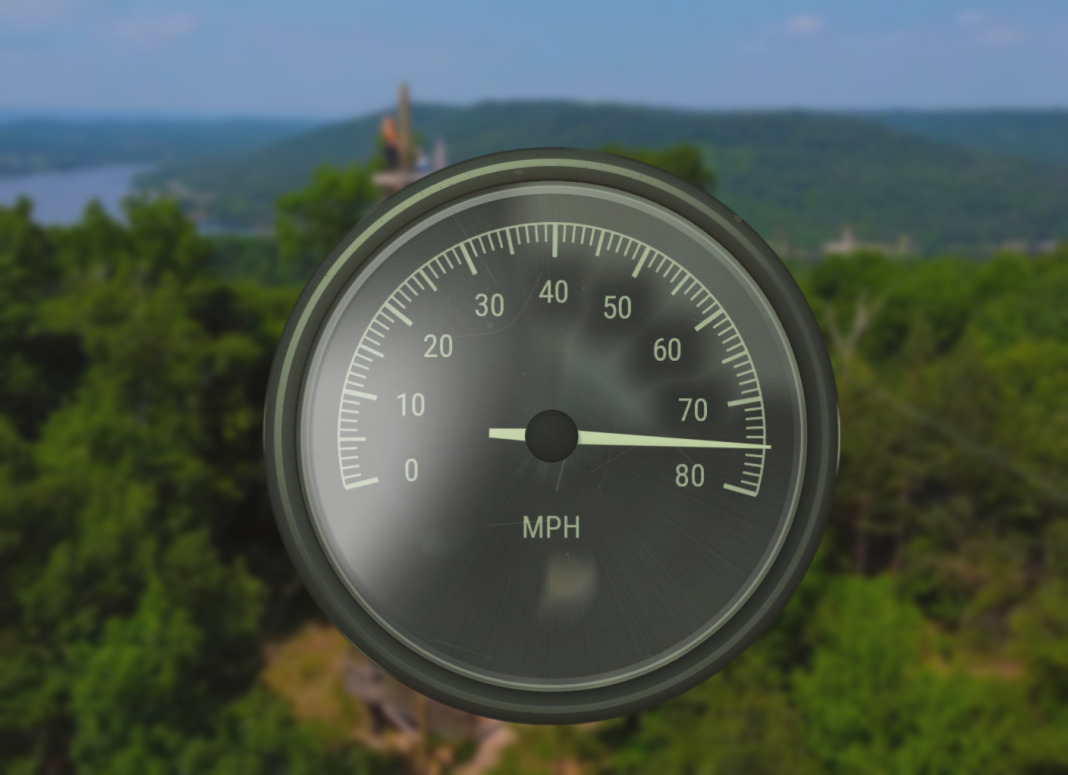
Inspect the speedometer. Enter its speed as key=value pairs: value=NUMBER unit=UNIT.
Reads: value=75 unit=mph
